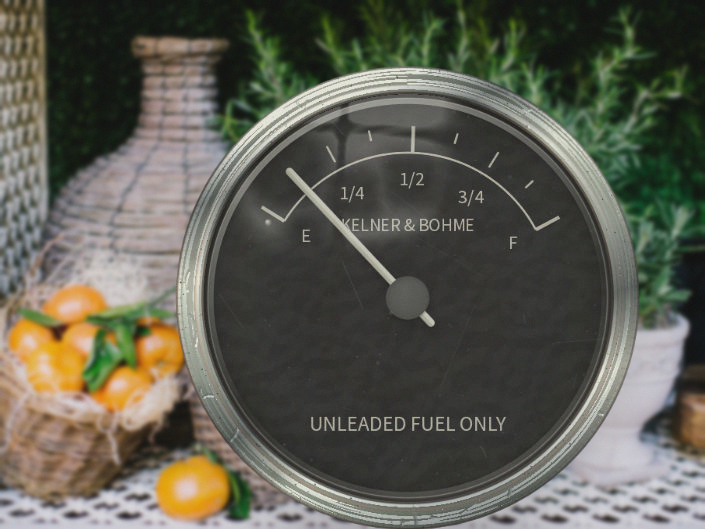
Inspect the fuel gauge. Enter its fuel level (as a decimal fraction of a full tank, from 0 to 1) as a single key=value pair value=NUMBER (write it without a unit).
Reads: value=0.125
